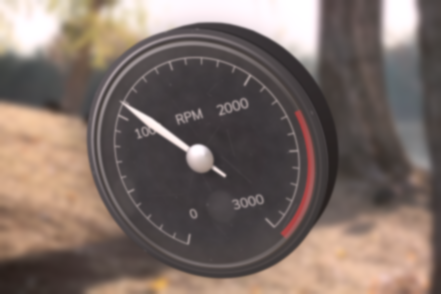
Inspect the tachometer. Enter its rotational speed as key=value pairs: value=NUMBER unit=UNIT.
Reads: value=1100 unit=rpm
